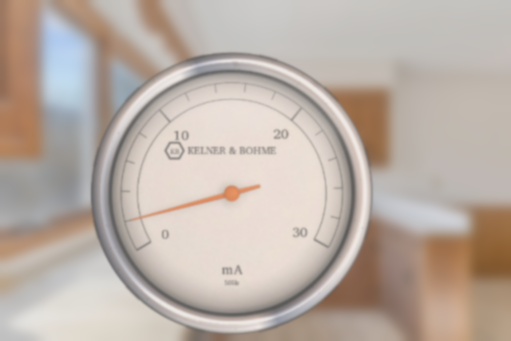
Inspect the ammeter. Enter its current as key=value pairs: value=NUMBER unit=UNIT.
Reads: value=2 unit=mA
